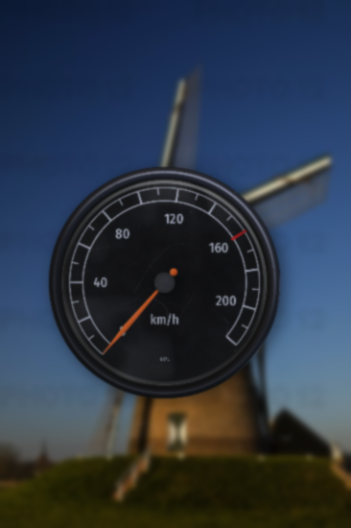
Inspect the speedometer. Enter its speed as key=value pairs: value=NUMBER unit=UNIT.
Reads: value=0 unit=km/h
